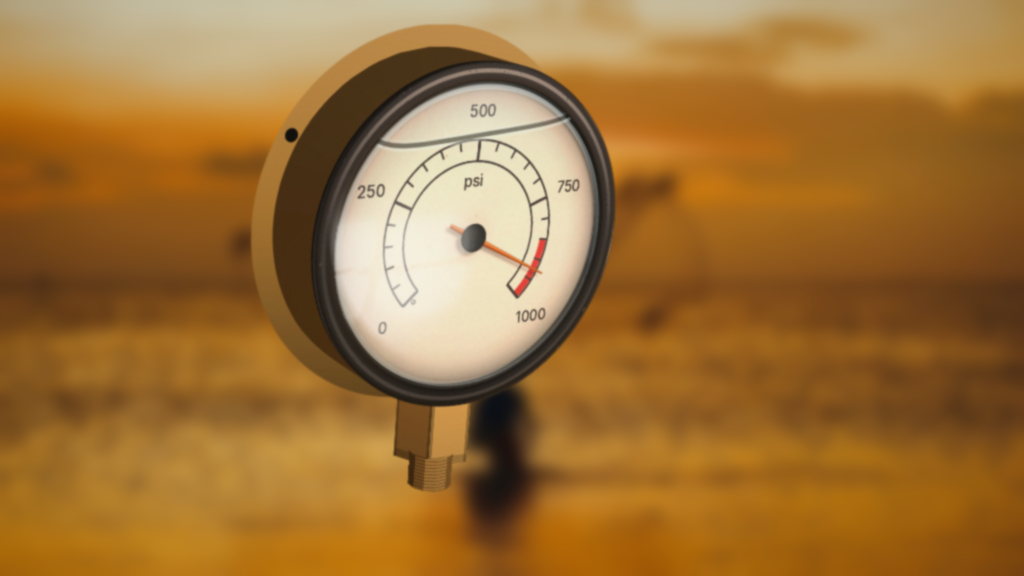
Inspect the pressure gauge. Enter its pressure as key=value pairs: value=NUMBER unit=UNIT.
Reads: value=925 unit=psi
